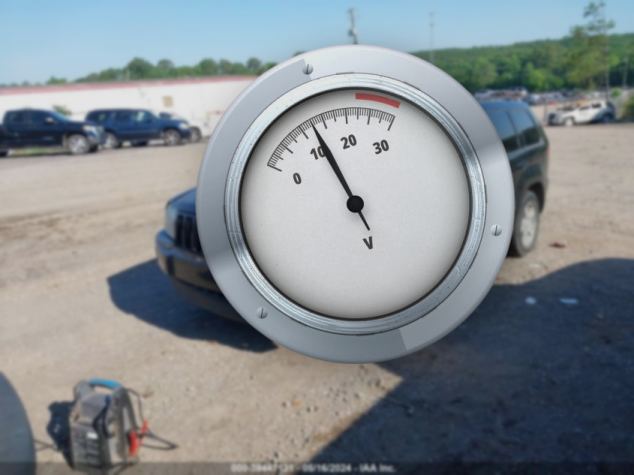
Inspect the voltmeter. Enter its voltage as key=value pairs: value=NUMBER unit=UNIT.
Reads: value=12.5 unit=V
